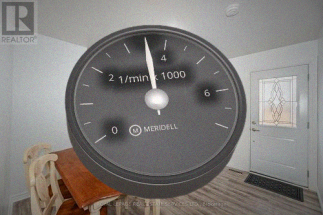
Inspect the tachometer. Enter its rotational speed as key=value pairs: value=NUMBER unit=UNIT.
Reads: value=3500 unit=rpm
